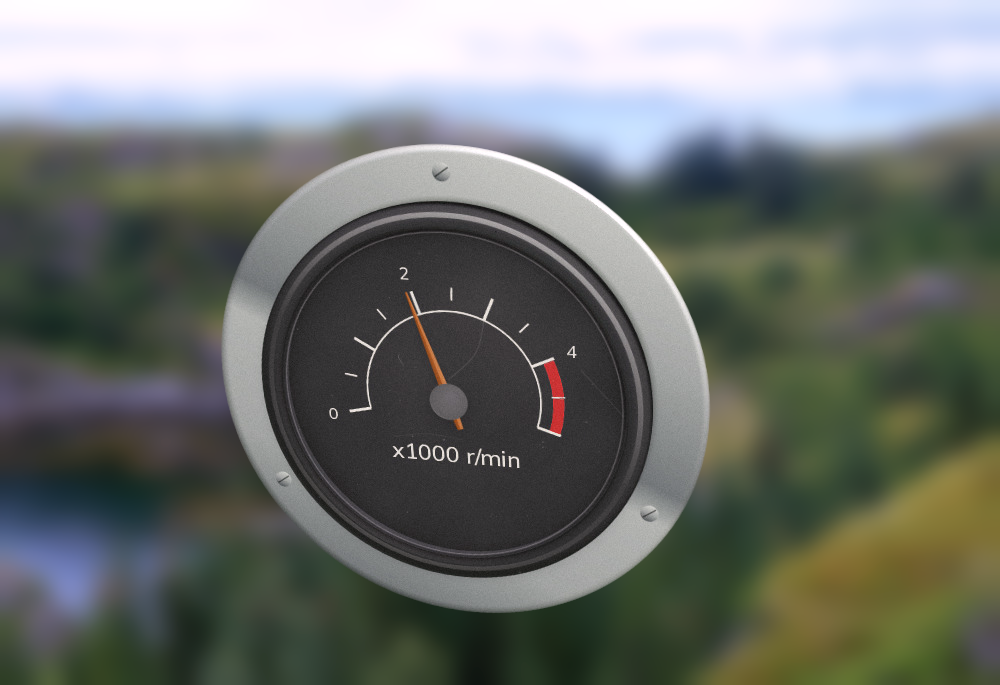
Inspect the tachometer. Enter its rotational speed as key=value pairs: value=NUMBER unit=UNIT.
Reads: value=2000 unit=rpm
